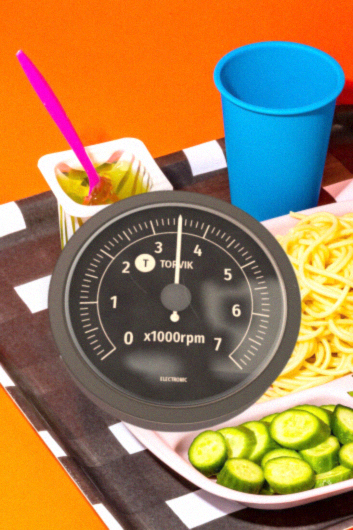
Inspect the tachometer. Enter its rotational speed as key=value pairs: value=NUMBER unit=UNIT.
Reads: value=3500 unit=rpm
